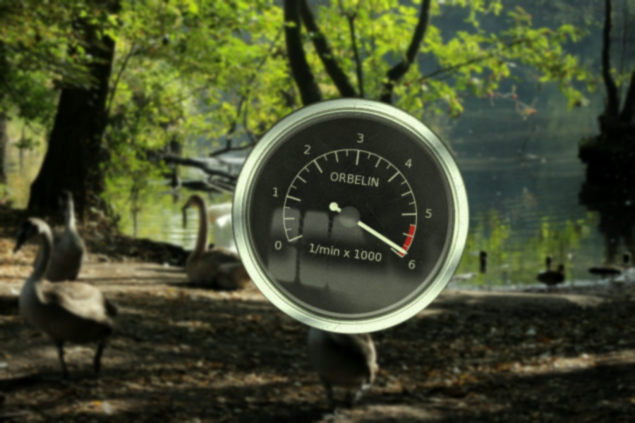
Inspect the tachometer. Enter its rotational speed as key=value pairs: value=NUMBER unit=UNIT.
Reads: value=5875 unit=rpm
